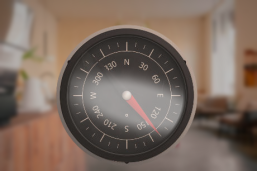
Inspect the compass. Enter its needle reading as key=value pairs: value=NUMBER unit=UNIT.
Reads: value=140 unit=°
